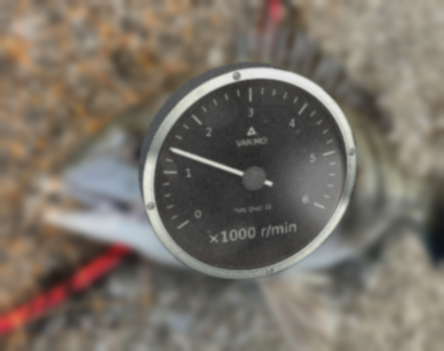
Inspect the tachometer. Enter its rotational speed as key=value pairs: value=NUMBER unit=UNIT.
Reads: value=1400 unit=rpm
